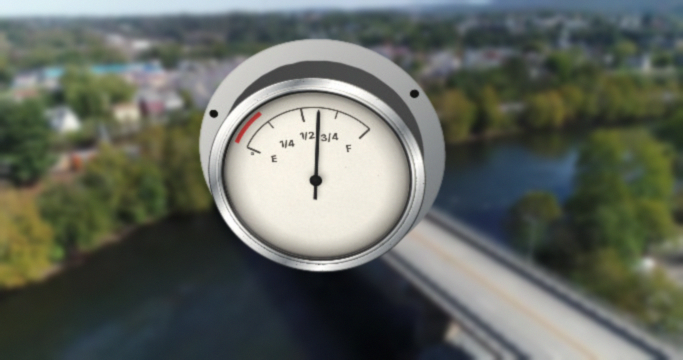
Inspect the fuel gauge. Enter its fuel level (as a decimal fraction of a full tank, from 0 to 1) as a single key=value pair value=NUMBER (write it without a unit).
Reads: value=0.625
